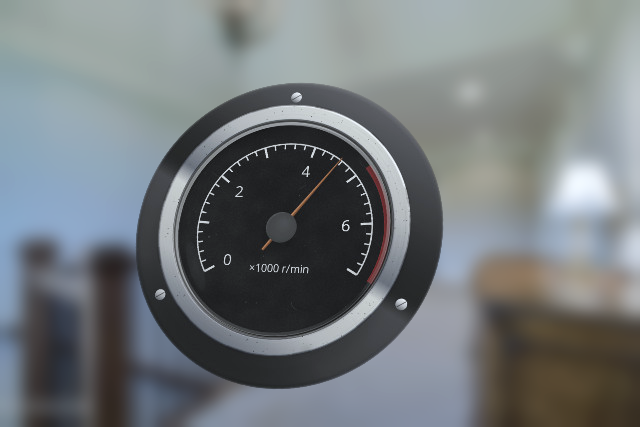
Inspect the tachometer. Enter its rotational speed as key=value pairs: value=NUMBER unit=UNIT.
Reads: value=4600 unit=rpm
